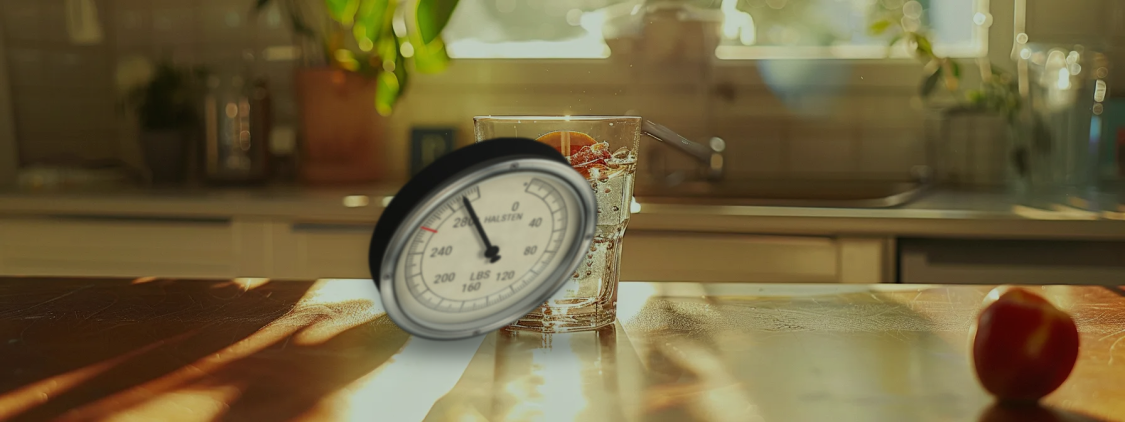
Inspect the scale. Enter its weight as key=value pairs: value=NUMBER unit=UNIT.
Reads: value=290 unit=lb
